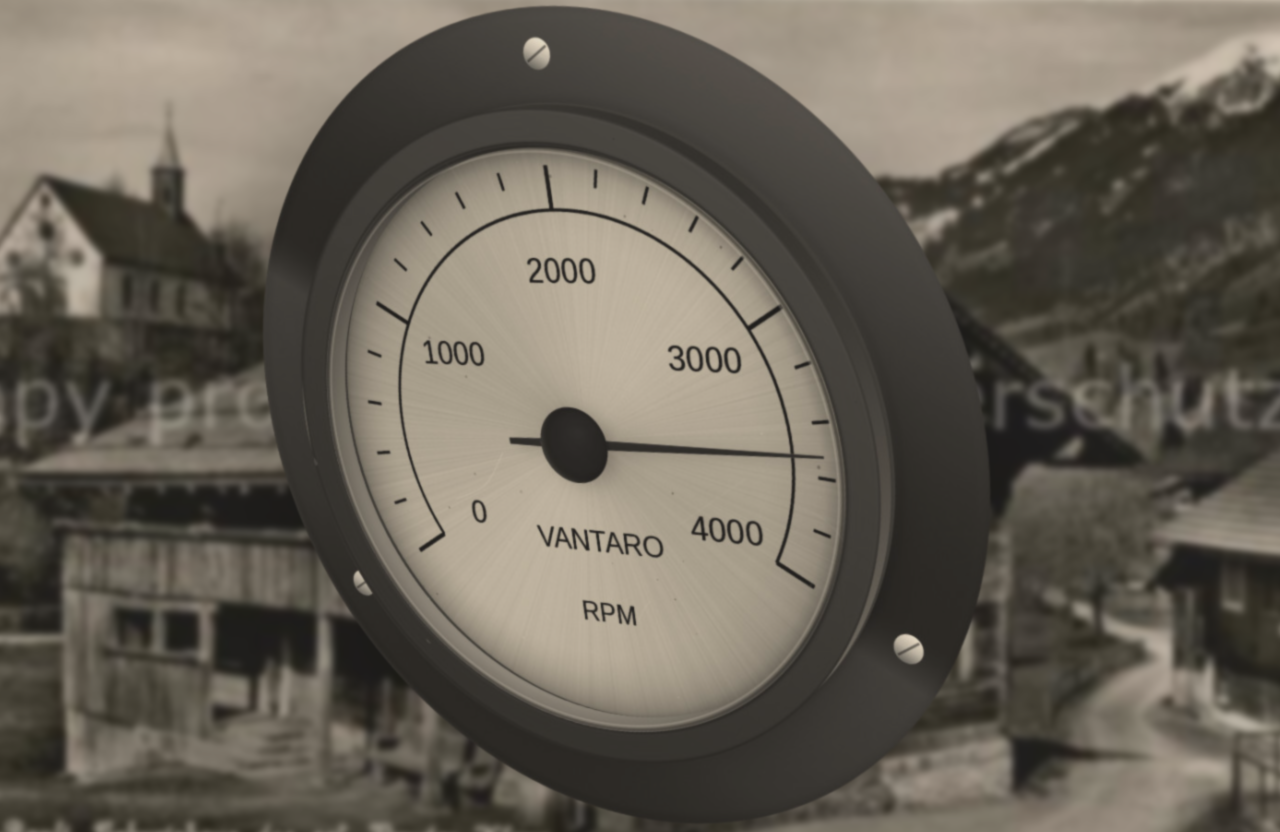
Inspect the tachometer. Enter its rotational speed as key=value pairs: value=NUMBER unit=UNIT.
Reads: value=3500 unit=rpm
